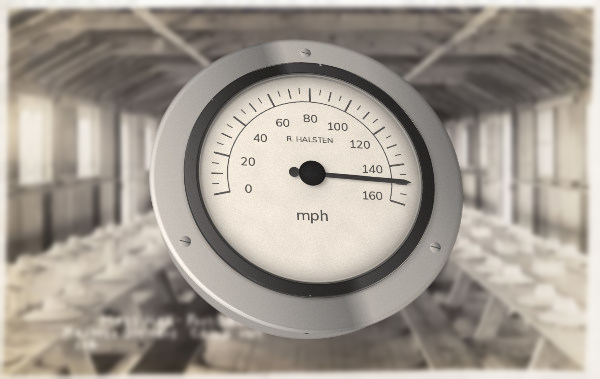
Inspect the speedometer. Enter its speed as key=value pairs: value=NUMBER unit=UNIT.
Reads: value=150 unit=mph
